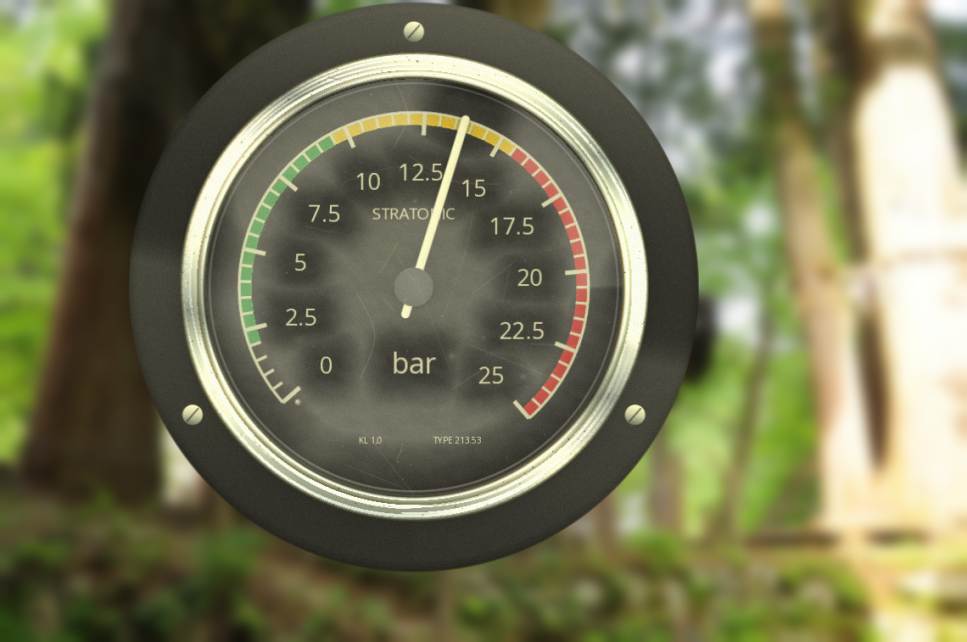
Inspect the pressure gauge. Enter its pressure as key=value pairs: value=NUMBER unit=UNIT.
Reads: value=13.75 unit=bar
